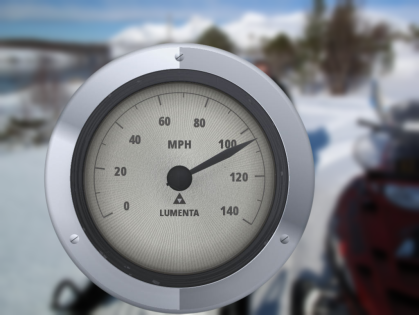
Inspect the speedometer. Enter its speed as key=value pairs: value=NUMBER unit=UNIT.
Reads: value=105 unit=mph
